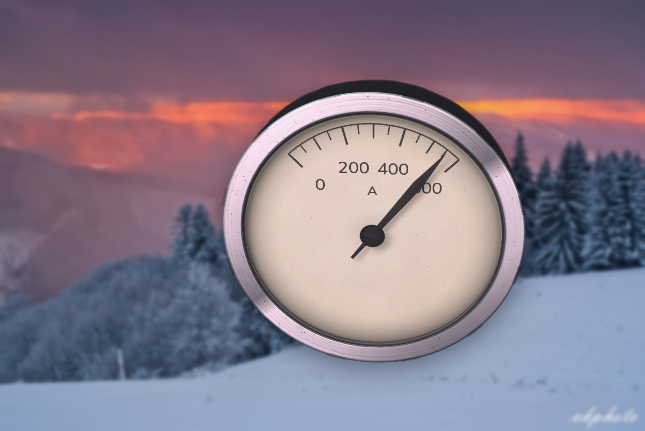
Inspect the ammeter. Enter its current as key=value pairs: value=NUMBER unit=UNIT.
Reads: value=550 unit=A
